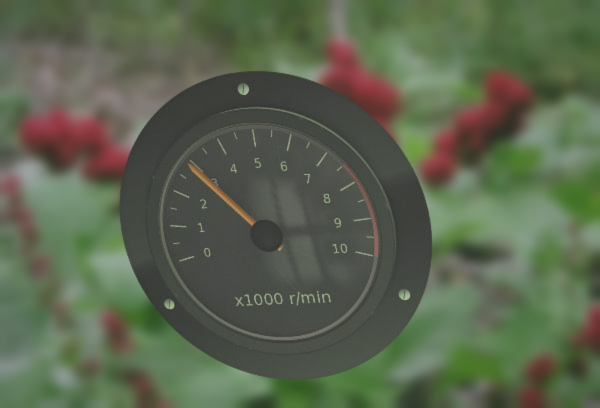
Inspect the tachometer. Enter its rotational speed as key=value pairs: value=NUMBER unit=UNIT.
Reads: value=3000 unit=rpm
